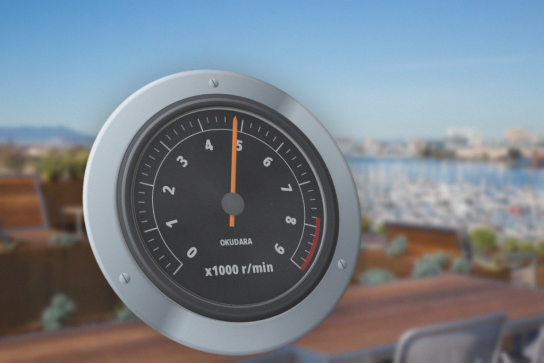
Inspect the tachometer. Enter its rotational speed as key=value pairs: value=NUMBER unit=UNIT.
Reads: value=4800 unit=rpm
